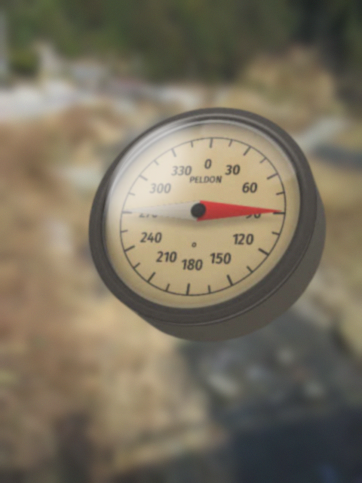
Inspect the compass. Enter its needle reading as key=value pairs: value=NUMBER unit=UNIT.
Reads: value=90 unit=°
